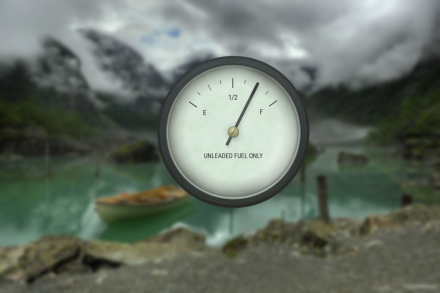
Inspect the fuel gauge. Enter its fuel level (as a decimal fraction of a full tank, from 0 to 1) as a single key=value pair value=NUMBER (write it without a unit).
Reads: value=0.75
